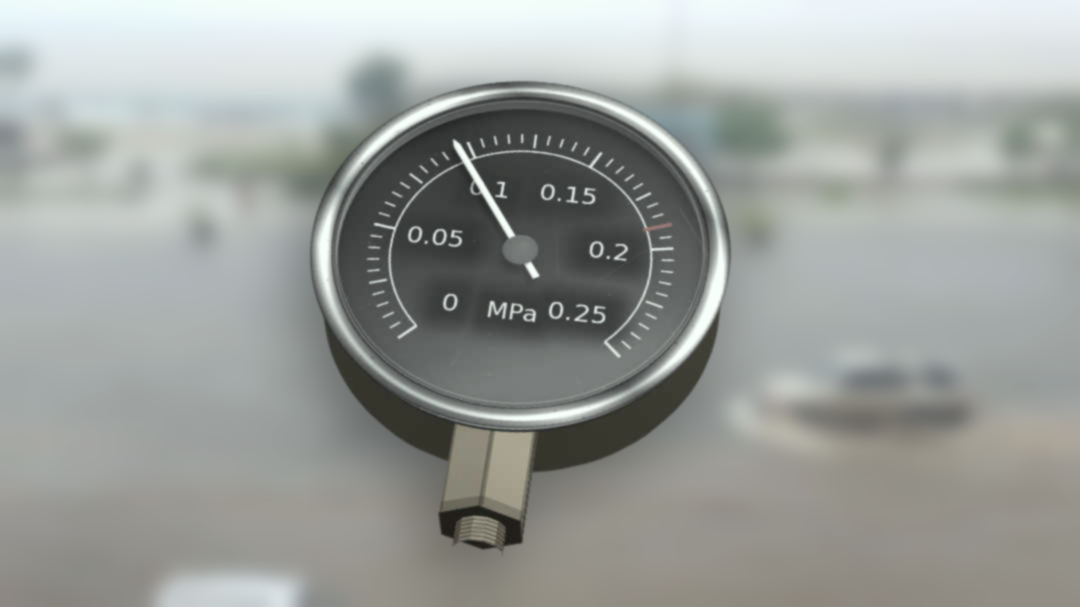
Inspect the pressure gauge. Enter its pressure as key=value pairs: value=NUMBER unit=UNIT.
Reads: value=0.095 unit=MPa
